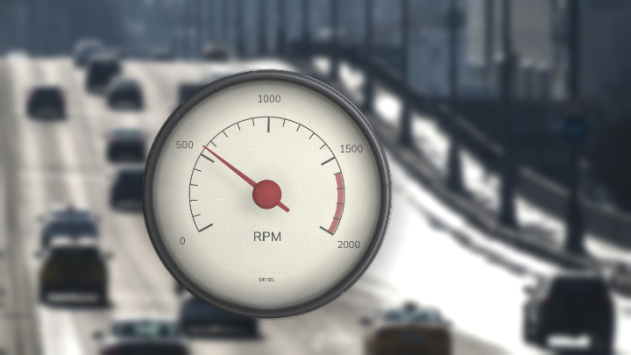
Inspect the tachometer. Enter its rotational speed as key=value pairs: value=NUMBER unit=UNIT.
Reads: value=550 unit=rpm
